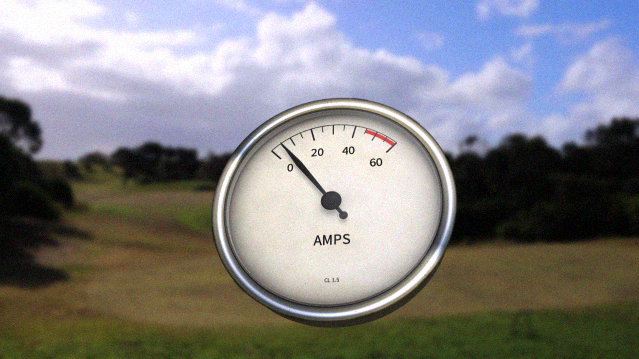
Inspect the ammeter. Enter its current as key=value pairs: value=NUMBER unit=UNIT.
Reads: value=5 unit=A
